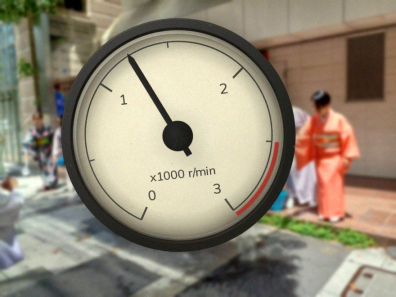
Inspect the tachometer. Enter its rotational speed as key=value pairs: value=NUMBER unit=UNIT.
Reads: value=1250 unit=rpm
